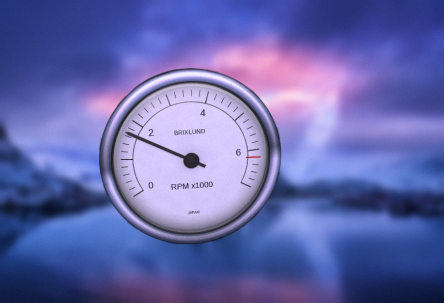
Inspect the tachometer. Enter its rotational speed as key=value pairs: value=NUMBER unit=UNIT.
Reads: value=1700 unit=rpm
